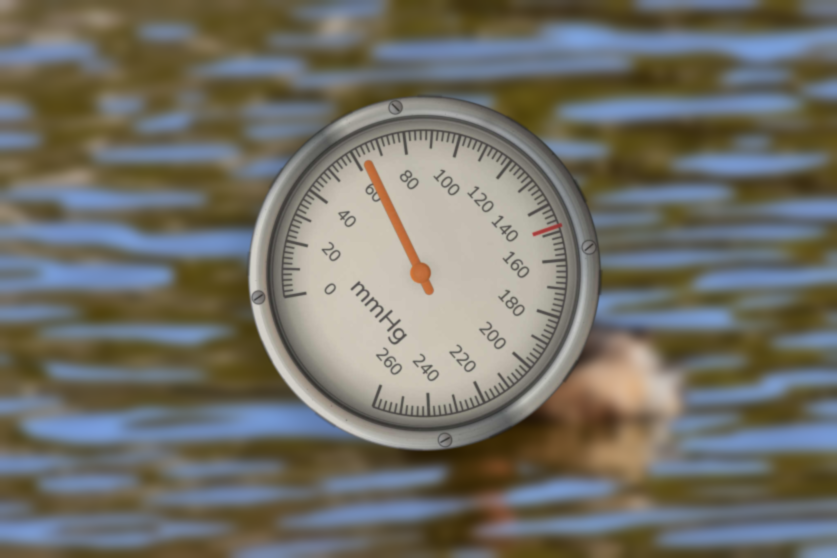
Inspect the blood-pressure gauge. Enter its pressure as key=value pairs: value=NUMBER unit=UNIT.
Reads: value=64 unit=mmHg
